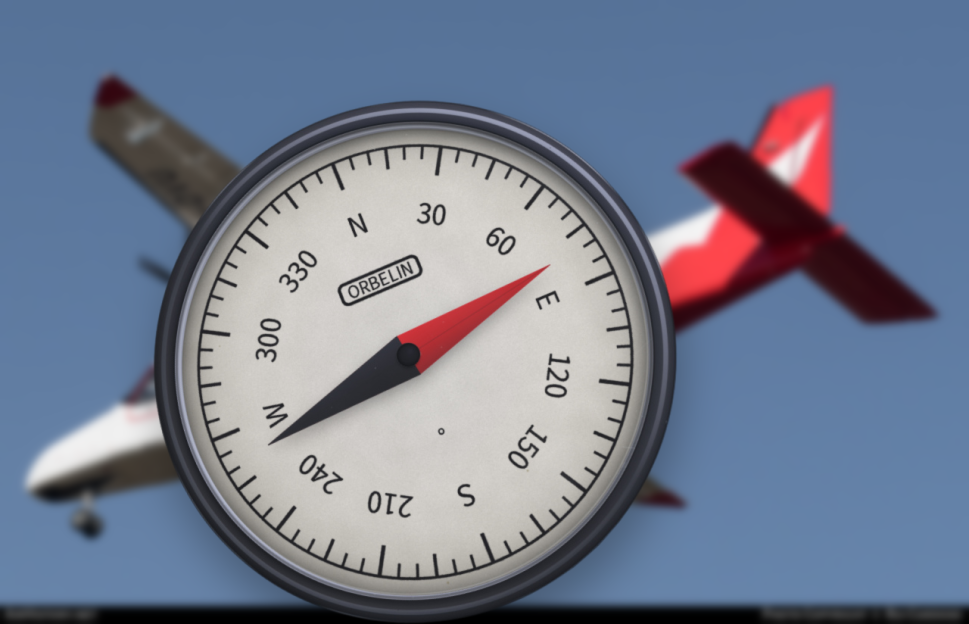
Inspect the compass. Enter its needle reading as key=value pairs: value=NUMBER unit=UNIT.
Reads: value=80 unit=°
